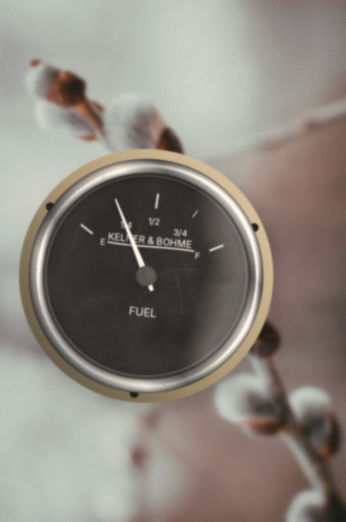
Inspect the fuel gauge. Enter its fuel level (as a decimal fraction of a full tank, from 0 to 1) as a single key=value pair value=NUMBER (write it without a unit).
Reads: value=0.25
